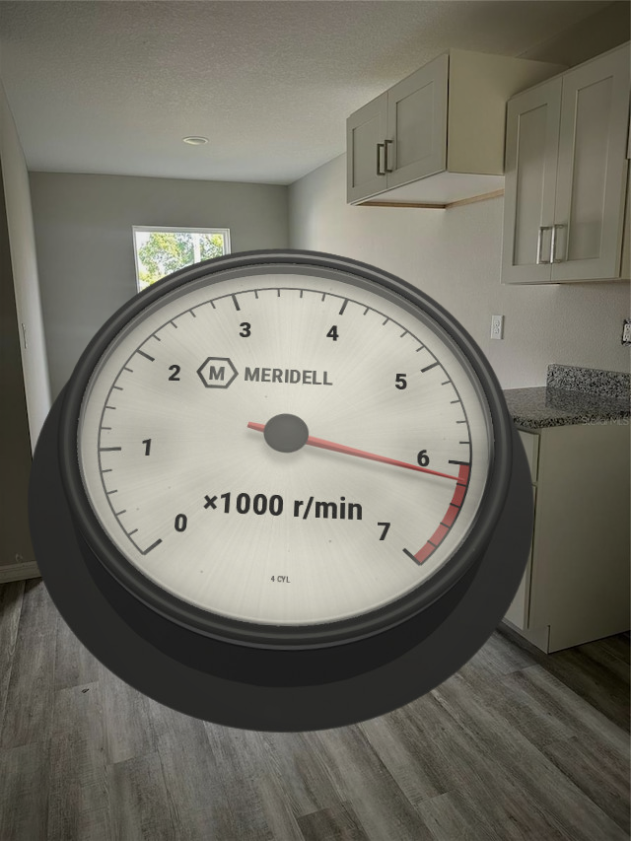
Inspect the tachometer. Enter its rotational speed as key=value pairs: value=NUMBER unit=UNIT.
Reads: value=6200 unit=rpm
